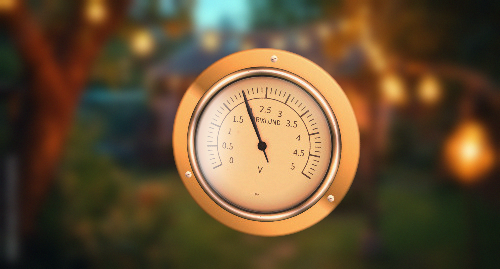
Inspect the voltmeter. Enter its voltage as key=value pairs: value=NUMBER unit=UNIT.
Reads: value=2 unit=V
